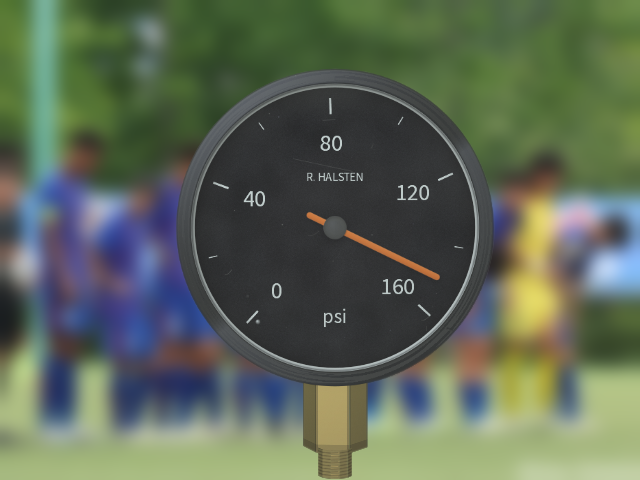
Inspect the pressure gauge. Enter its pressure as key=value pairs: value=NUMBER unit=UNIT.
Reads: value=150 unit=psi
